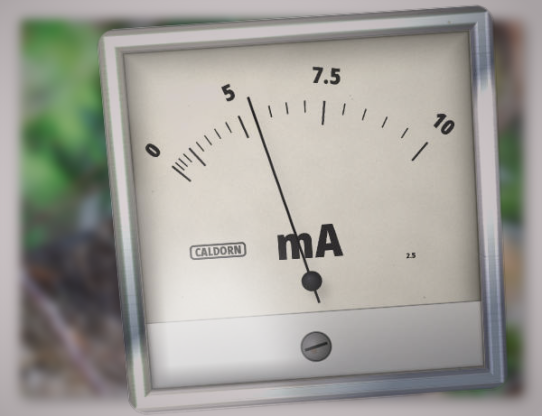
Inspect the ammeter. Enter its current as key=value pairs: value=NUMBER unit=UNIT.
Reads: value=5.5 unit=mA
